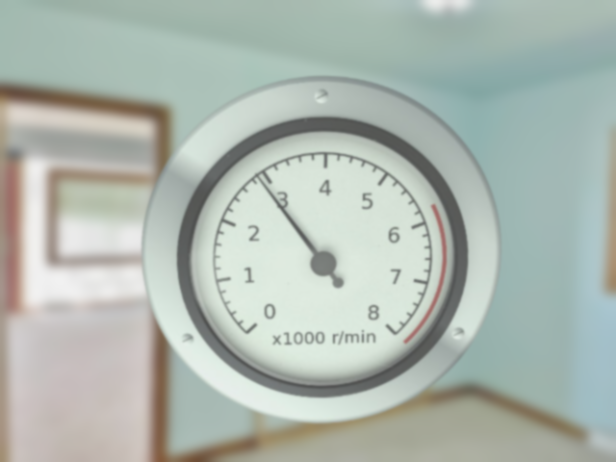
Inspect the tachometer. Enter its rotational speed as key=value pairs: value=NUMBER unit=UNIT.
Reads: value=2900 unit=rpm
